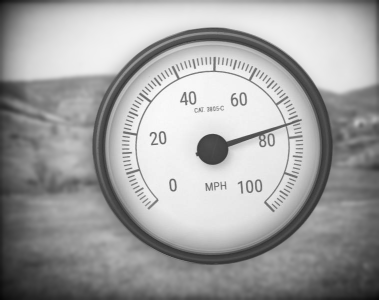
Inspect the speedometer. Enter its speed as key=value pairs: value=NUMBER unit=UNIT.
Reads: value=76 unit=mph
